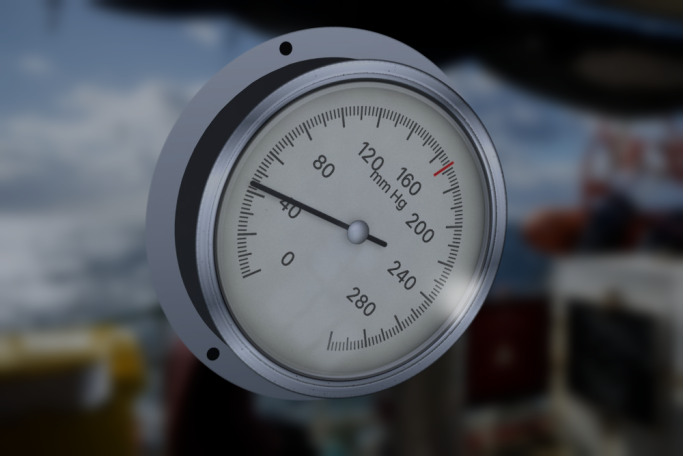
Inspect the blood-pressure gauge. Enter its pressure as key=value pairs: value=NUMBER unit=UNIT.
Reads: value=44 unit=mmHg
